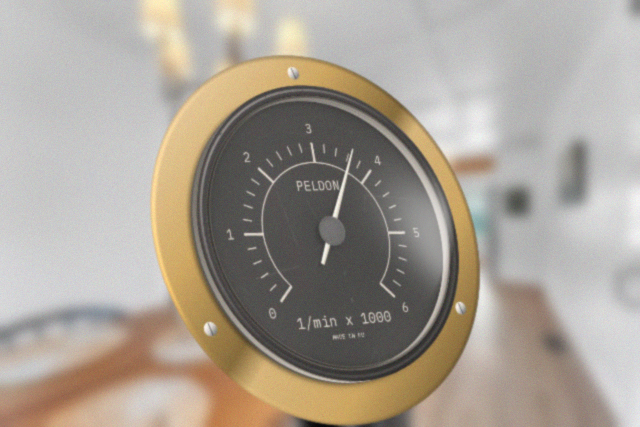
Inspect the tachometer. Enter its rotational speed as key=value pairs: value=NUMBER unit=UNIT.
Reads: value=3600 unit=rpm
